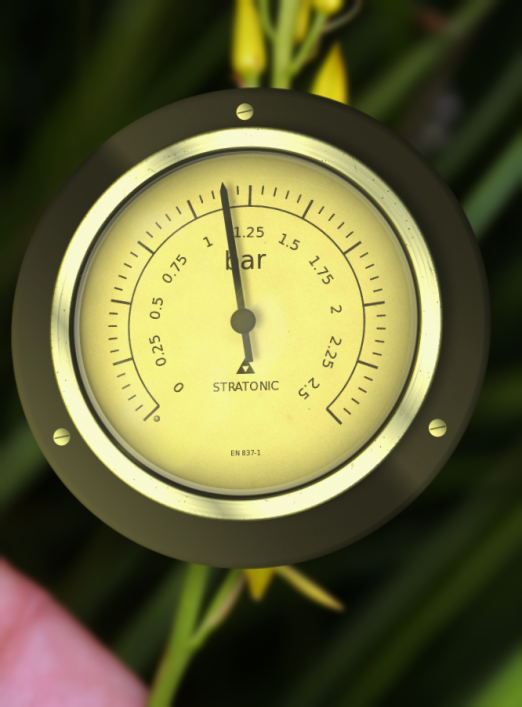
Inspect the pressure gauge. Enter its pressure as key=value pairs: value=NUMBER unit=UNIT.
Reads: value=1.15 unit=bar
